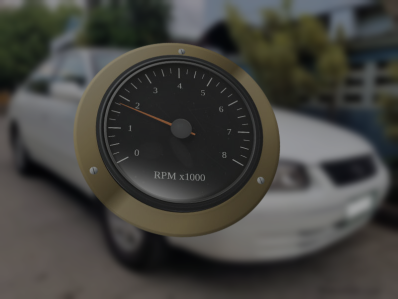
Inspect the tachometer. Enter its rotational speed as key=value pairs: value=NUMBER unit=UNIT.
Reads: value=1750 unit=rpm
